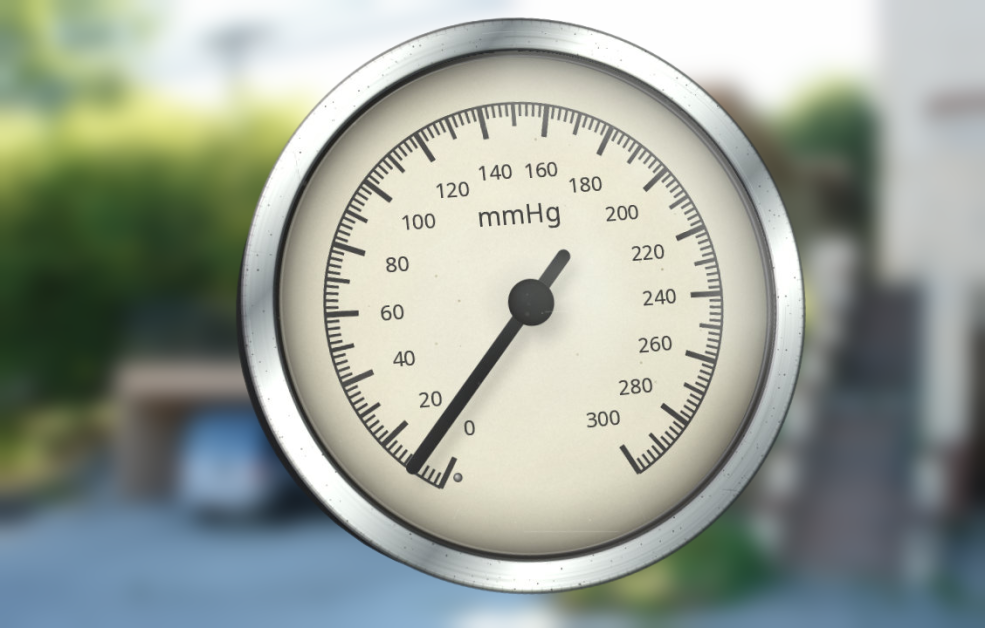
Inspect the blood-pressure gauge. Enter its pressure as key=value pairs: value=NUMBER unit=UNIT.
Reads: value=10 unit=mmHg
